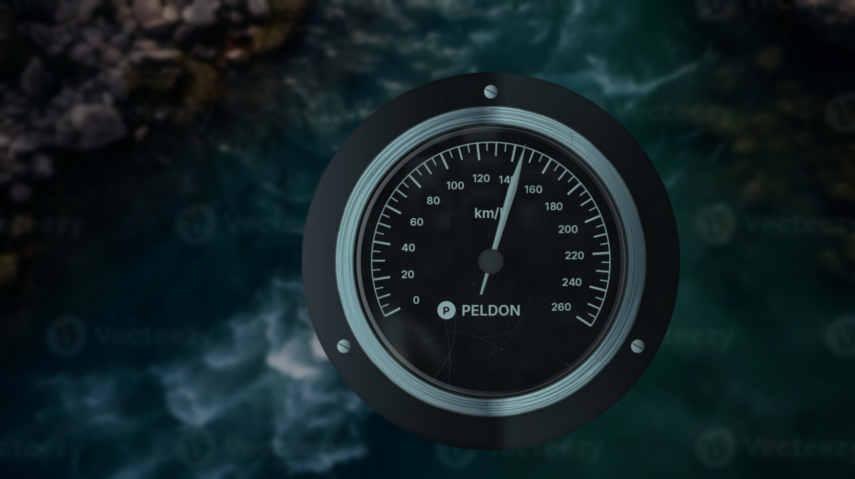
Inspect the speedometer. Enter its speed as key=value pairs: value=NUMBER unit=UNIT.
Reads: value=145 unit=km/h
